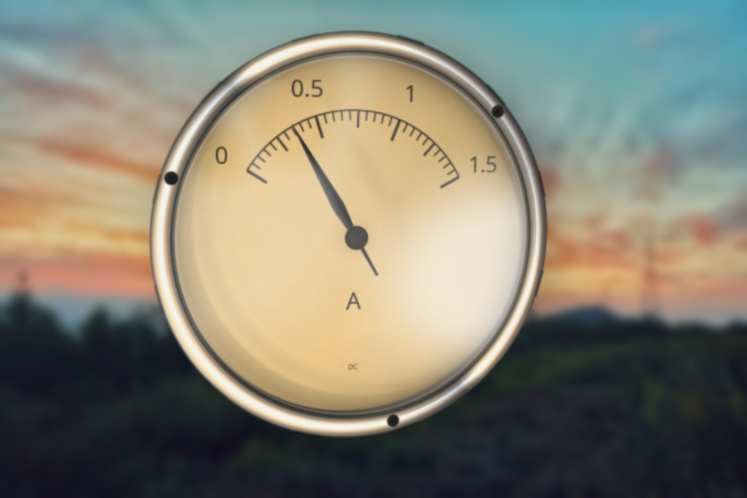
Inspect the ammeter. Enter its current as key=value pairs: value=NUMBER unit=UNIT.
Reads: value=0.35 unit=A
